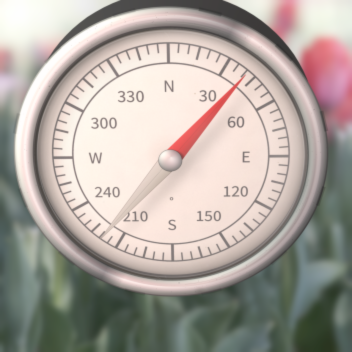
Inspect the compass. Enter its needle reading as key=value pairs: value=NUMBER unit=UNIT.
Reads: value=40 unit=°
